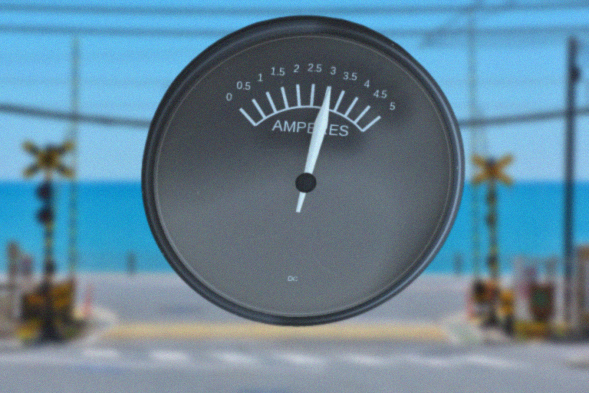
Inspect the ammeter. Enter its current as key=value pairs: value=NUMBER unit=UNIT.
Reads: value=3 unit=A
